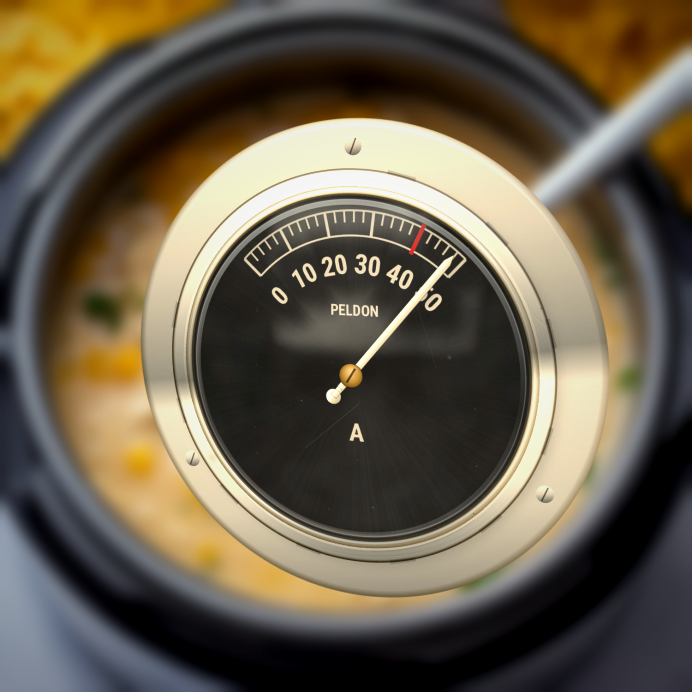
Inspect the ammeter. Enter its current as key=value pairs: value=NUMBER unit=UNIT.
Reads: value=48 unit=A
